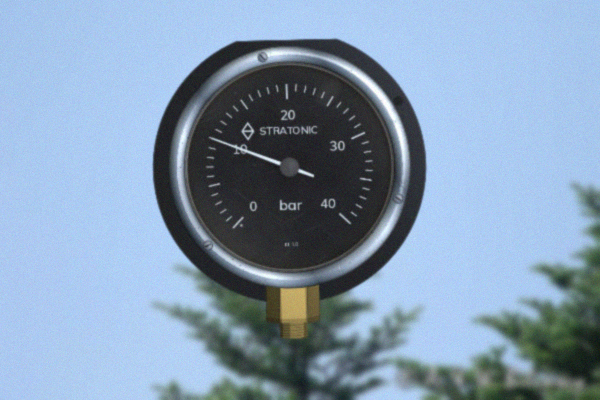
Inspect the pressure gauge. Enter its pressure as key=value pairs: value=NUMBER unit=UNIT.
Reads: value=10 unit=bar
